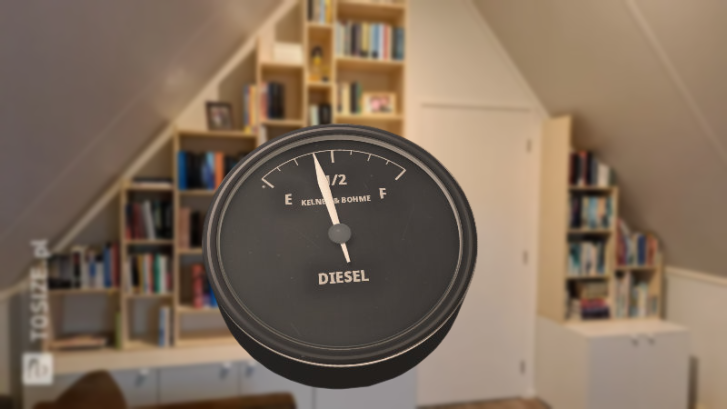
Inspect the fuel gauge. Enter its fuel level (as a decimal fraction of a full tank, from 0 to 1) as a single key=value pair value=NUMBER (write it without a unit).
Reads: value=0.375
